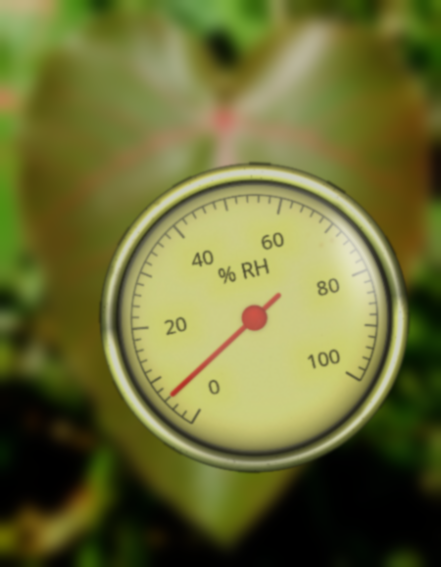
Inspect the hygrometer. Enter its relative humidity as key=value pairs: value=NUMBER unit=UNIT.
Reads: value=6 unit=%
